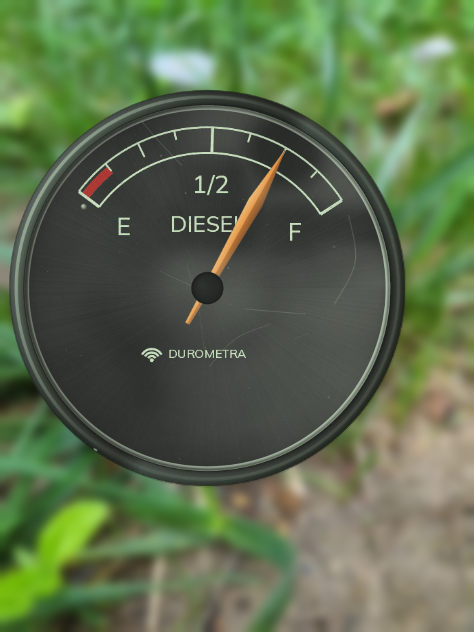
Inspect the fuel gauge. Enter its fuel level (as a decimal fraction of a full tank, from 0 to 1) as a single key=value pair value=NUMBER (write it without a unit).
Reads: value=0.75
